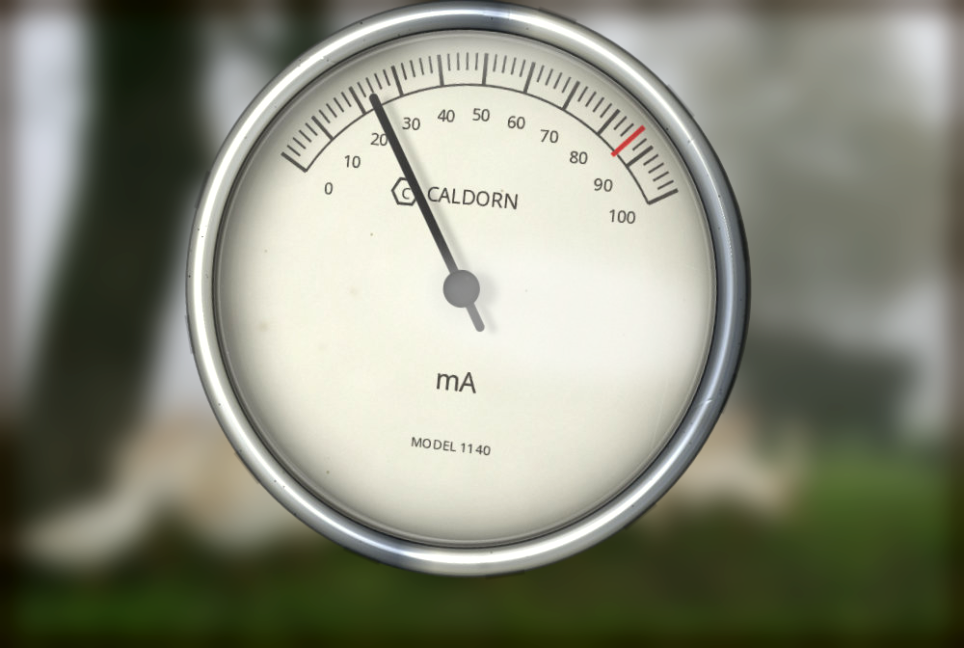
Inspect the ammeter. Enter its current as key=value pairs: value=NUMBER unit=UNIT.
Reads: value=24 unit=mA
